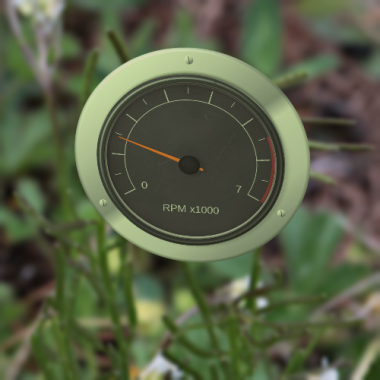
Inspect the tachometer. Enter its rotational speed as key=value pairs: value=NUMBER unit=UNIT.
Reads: value=1500 unit=rpm
